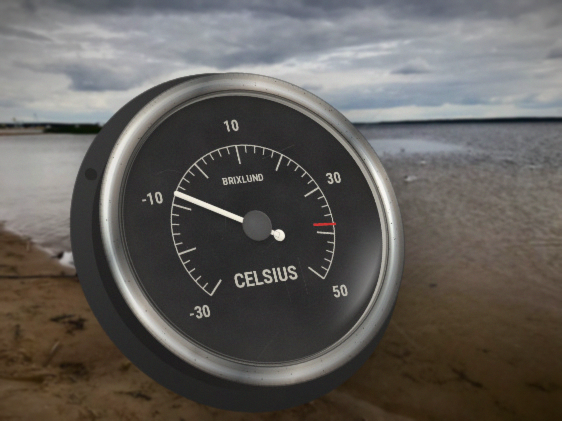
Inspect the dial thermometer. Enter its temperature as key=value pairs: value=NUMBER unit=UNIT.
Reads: value=-8 unit=°C
